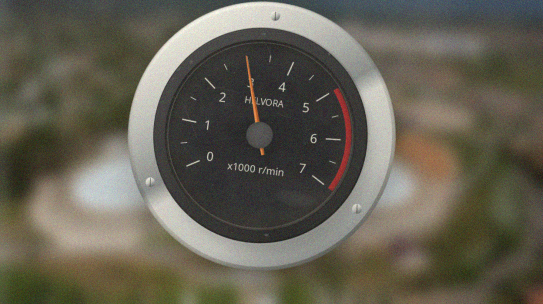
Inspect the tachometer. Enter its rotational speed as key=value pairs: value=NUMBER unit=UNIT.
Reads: value=3000 unit=rpm
